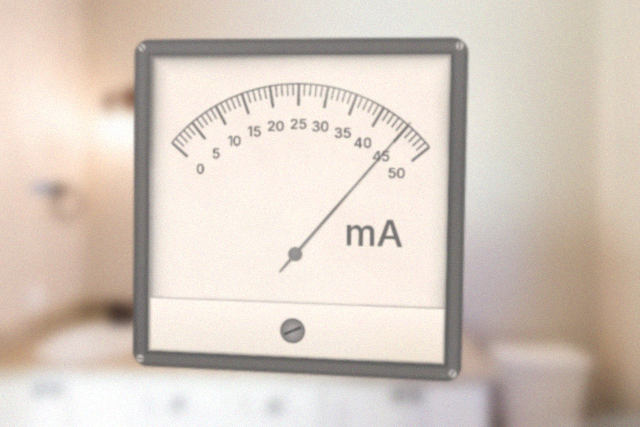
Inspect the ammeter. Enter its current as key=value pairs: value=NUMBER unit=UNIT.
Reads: value=45 unit=mA
